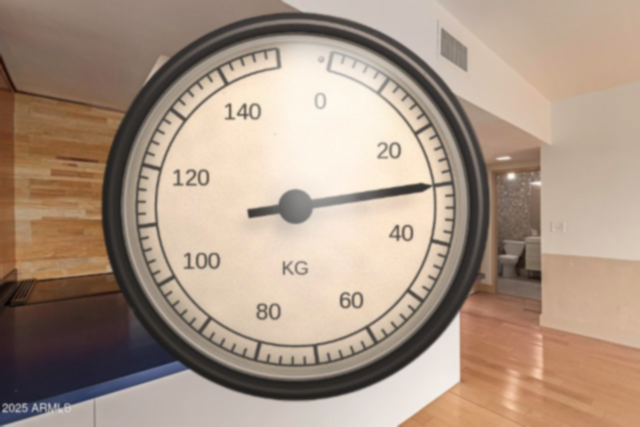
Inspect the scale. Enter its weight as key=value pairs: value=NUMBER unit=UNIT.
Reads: value=30 unit=kg
